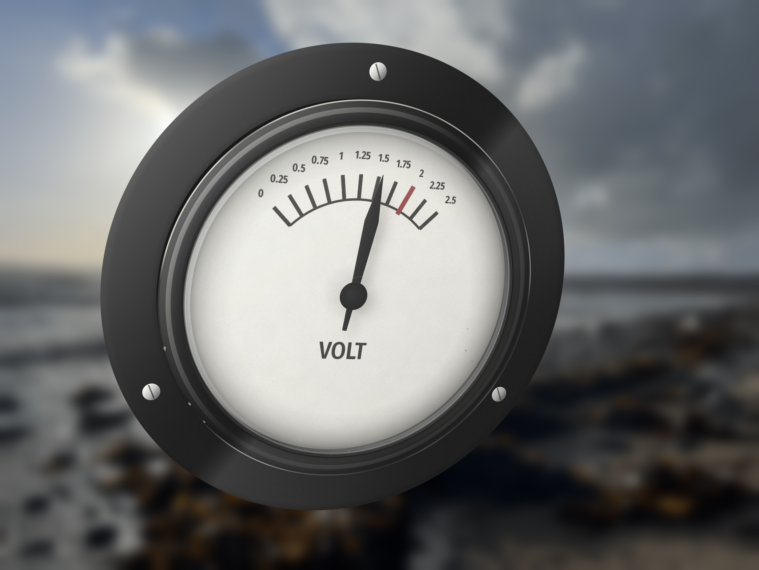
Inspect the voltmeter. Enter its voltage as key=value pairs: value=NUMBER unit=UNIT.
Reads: value=1.5 unit=V
